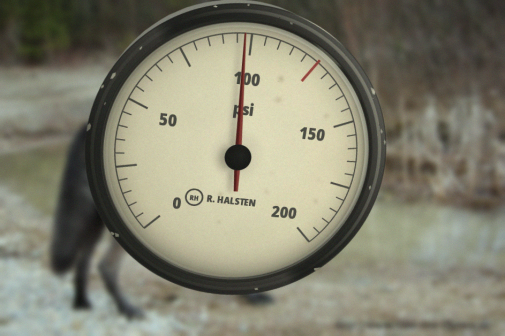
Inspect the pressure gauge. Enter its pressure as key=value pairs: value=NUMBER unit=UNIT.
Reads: value=97.5 unit=psi
